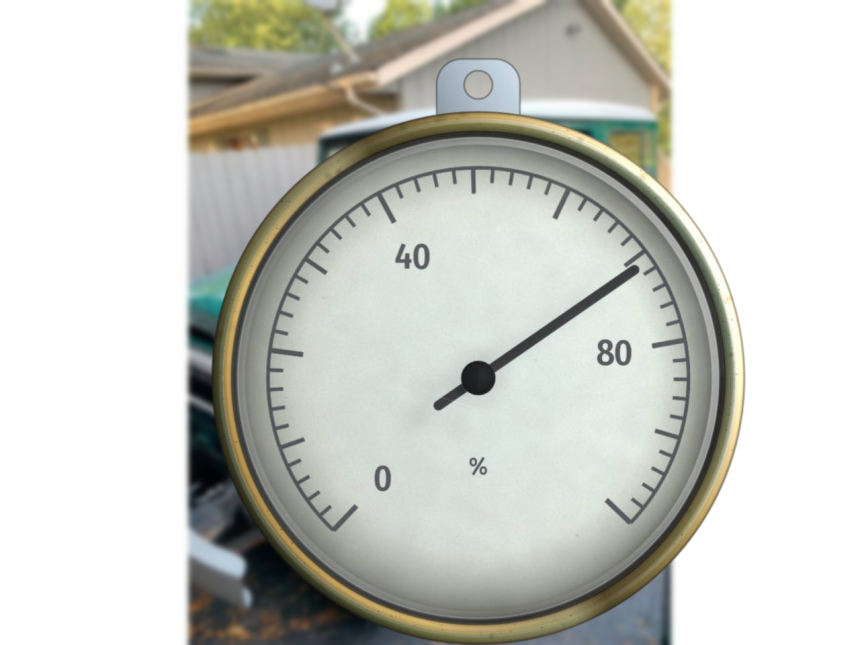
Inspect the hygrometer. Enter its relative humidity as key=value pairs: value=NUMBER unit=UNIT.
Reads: value=71 unit=%
